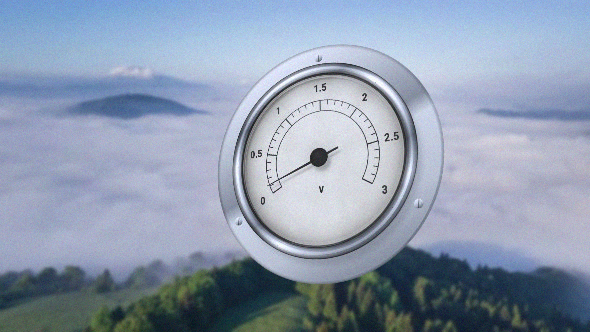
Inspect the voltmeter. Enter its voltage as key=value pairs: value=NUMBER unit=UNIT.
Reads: value=0.1 unit=V
